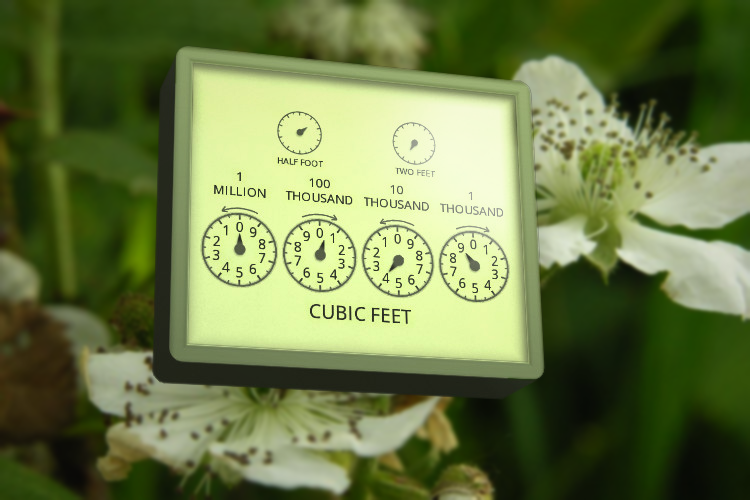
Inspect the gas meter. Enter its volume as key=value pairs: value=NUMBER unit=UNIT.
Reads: value=3900 unit=ft³
